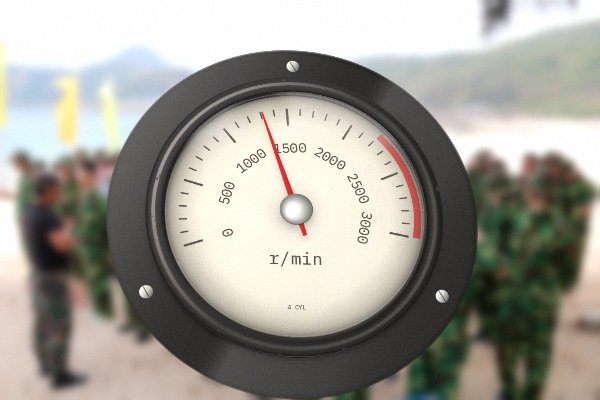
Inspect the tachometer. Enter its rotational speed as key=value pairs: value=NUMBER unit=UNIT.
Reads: value=1300 unit=rpm
